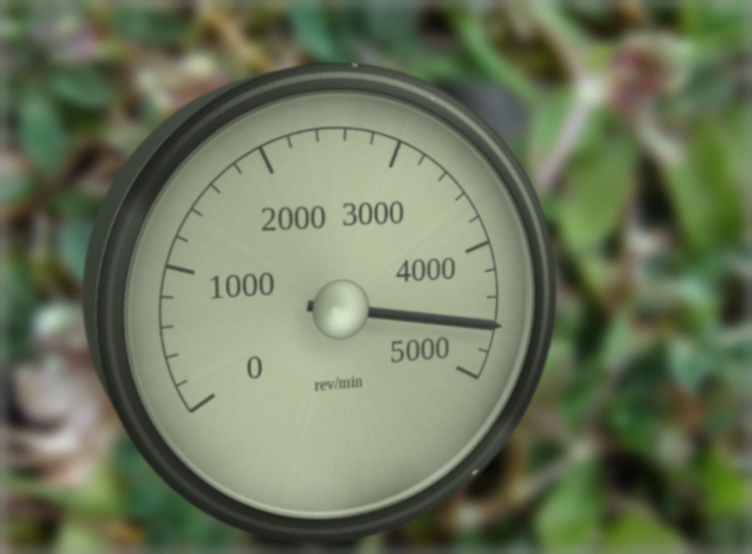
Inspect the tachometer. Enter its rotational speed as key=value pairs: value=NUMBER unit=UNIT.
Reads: value=4600 unit=rpm
